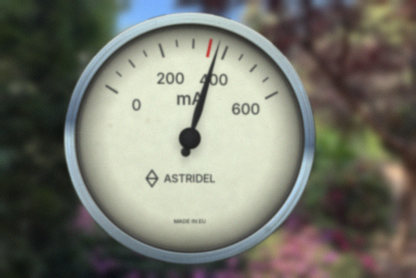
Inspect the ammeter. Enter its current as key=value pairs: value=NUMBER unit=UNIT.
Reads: value=375 unit=mA
